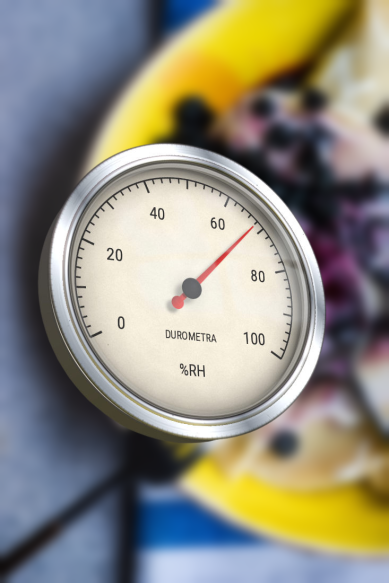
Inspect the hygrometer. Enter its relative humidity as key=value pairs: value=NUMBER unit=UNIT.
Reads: value=68 unit=%
